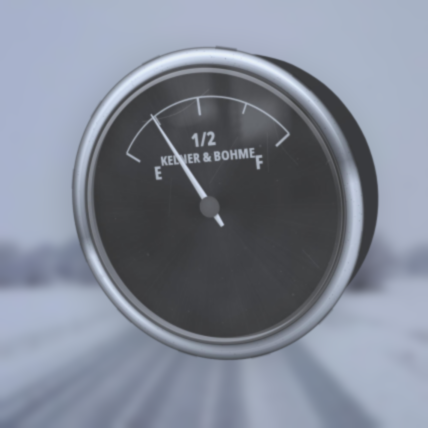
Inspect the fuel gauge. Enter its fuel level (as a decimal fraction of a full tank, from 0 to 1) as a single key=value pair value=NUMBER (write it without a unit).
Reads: value=0.25
